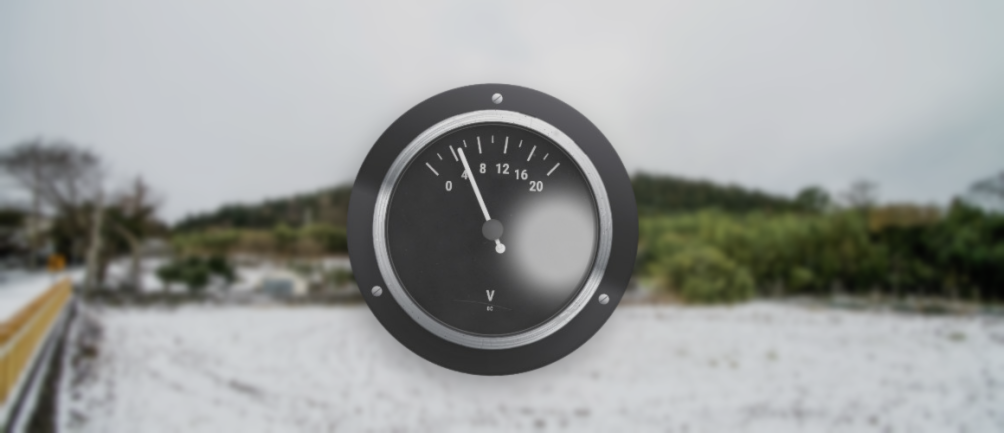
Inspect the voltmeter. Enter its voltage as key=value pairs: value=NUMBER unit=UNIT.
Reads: value=5 unit=V
